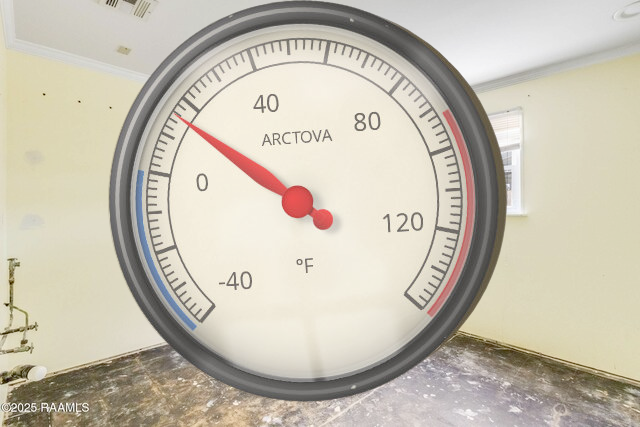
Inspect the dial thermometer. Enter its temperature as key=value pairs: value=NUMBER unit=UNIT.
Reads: value=16 unit=°F
